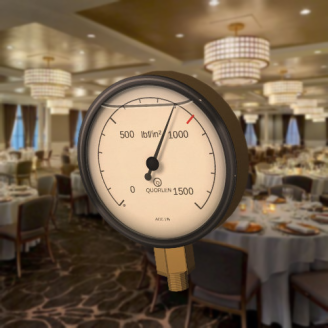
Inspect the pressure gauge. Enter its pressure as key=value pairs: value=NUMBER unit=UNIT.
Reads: value=900 unit=psi
